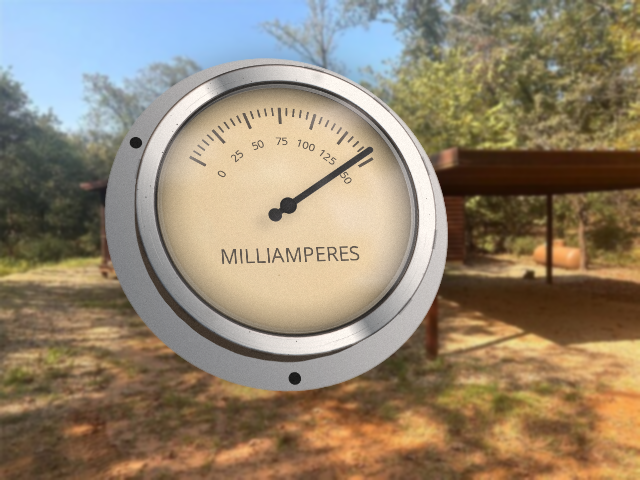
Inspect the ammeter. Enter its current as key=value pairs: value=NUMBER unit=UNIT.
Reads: value=145 unit=mA
